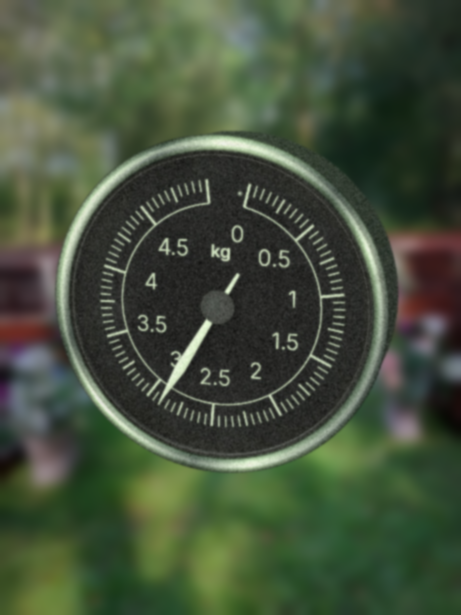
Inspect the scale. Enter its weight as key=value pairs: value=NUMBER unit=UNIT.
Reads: value=2.9 unit=kg
